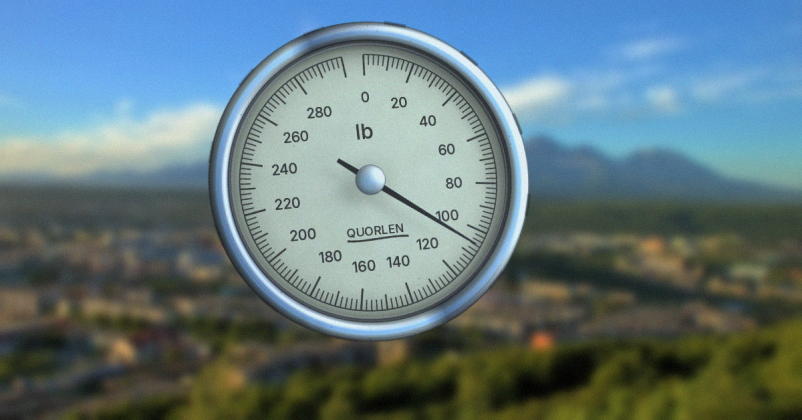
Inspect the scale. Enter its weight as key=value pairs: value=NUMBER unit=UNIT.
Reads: value=106 unit=lb
